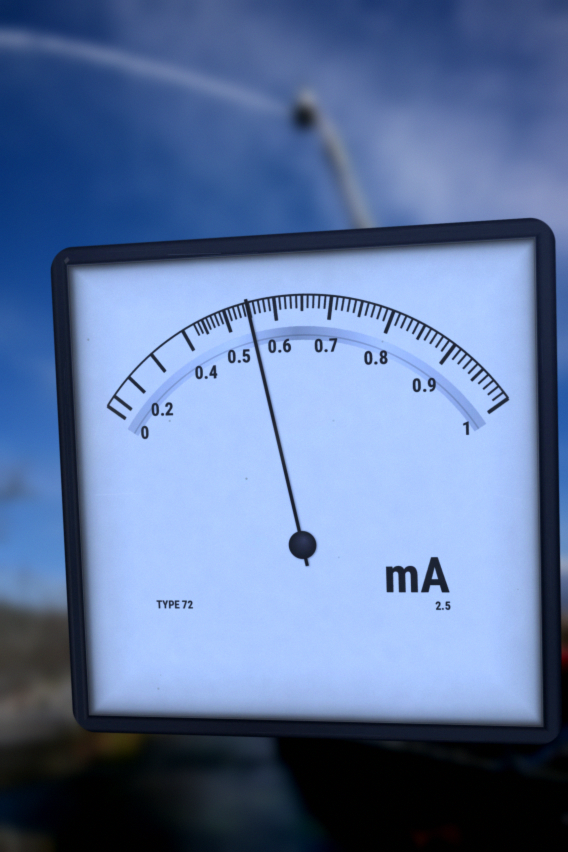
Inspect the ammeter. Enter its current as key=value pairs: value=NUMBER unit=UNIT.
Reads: value=0.55 unit=mA
